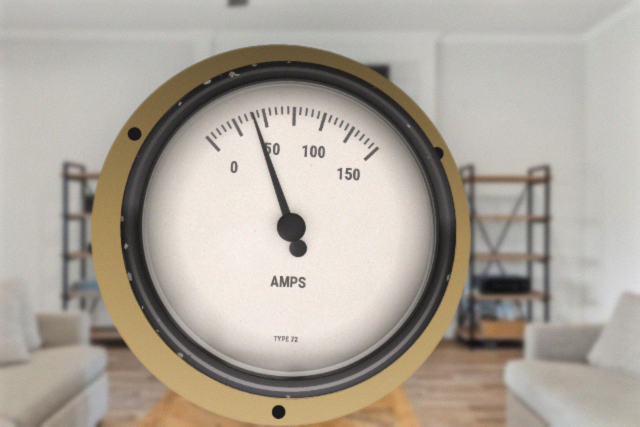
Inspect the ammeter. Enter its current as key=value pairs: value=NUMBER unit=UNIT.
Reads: value=40 unit=A
